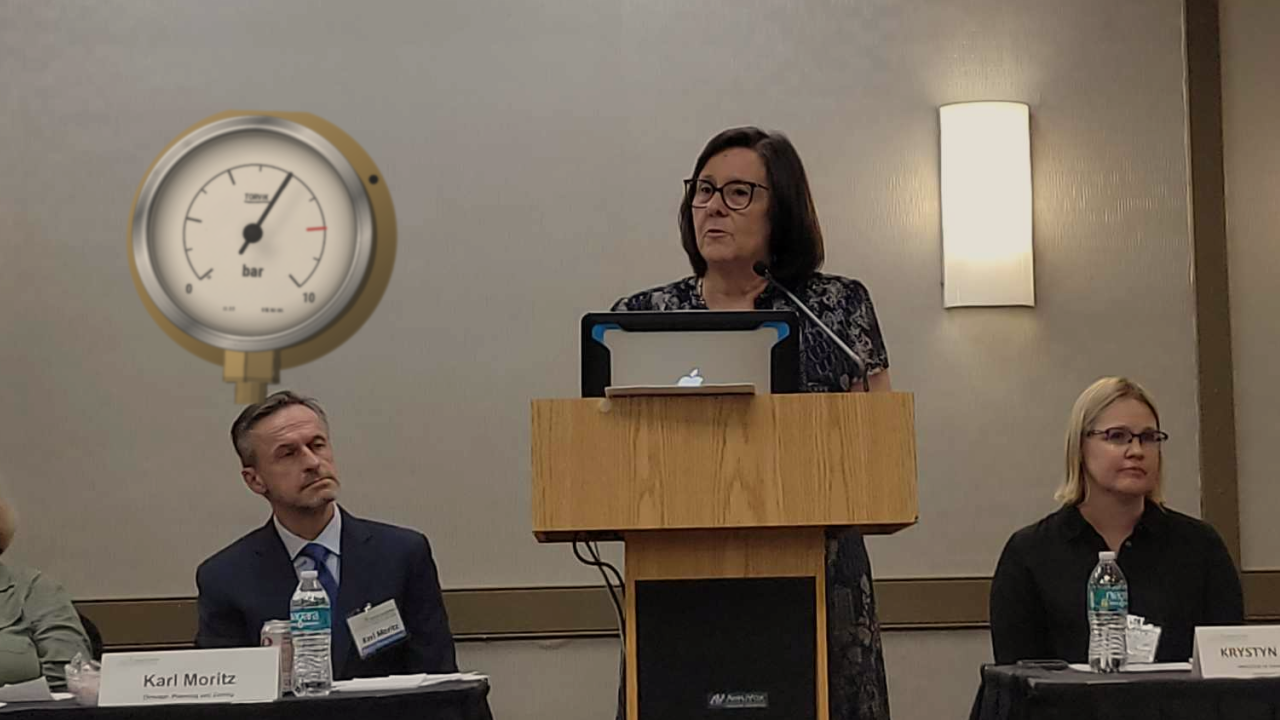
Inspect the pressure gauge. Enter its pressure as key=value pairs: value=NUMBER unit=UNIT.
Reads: value=6 unit=bar
